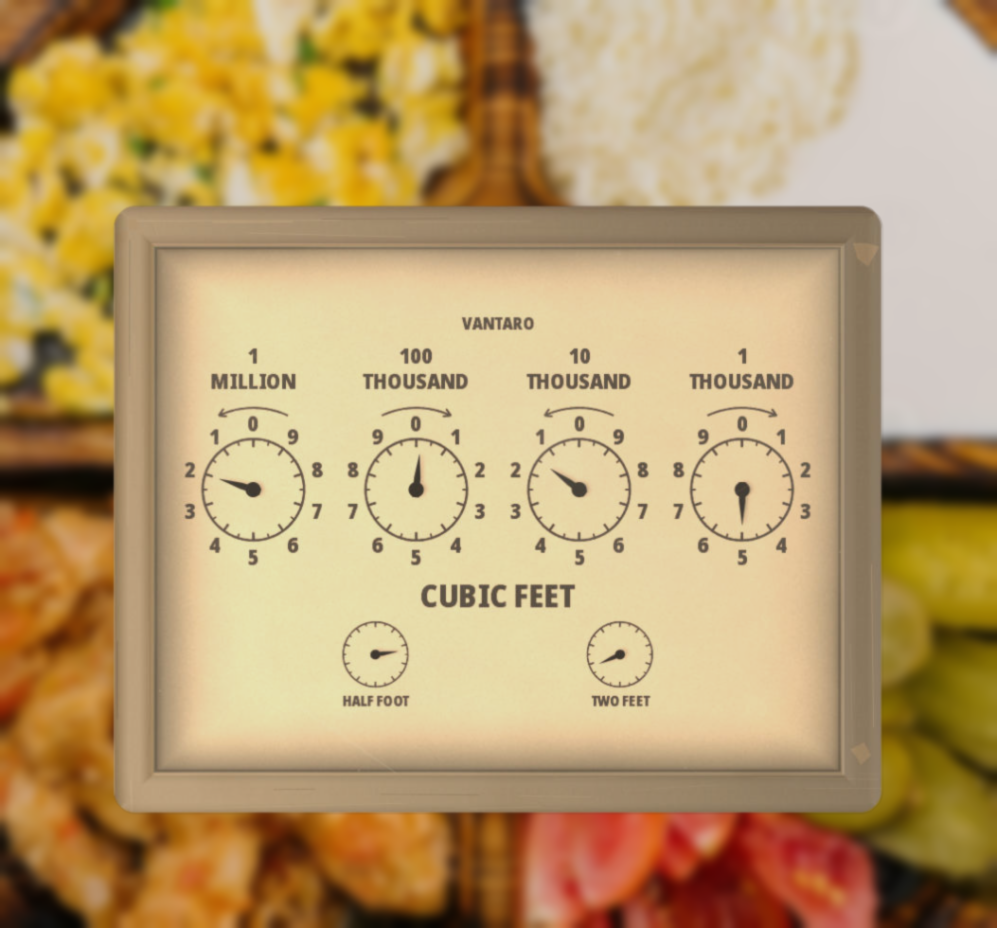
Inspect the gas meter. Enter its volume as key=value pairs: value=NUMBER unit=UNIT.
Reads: value=201500 unit=ft³
